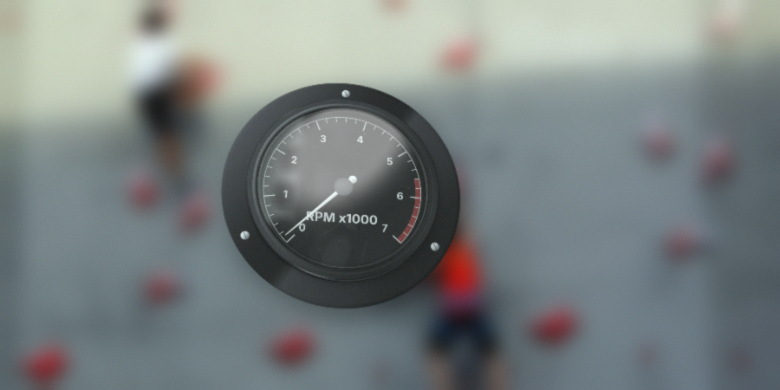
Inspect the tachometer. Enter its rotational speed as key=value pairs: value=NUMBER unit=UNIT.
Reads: value=100 unit=rpm
